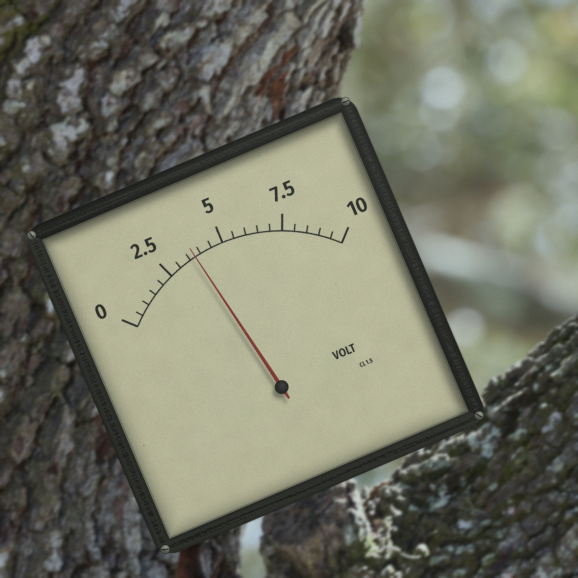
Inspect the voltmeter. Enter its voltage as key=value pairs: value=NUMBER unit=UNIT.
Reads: value=3.75 unit=V
